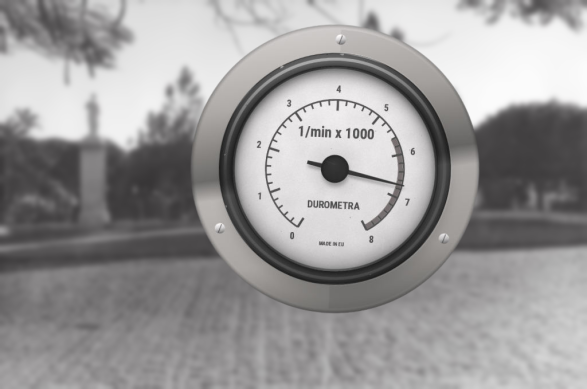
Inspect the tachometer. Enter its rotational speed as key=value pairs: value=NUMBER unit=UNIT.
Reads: value=6700 unit=rpm
